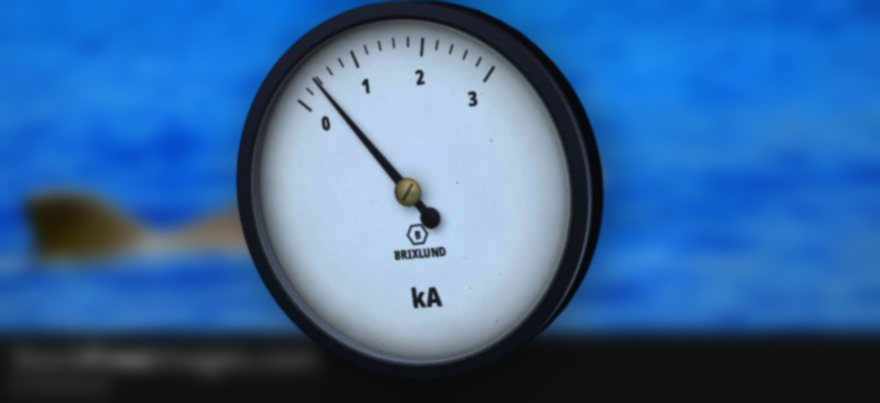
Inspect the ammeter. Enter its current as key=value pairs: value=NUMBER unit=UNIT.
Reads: value=0.4 unit=kA
